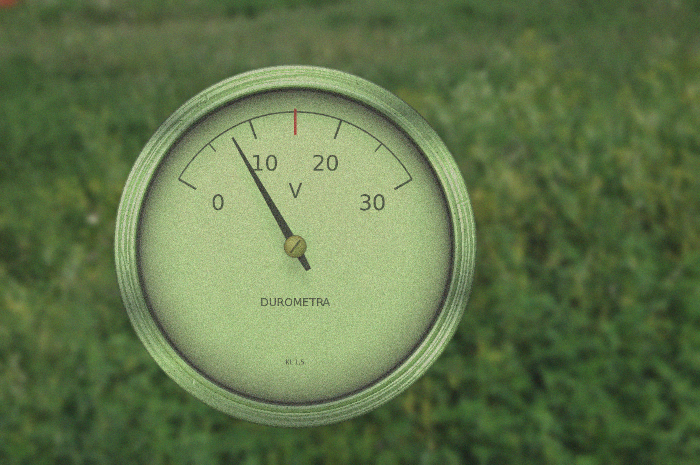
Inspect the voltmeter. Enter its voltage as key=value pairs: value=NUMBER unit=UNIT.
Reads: value=7.5 unit=V
